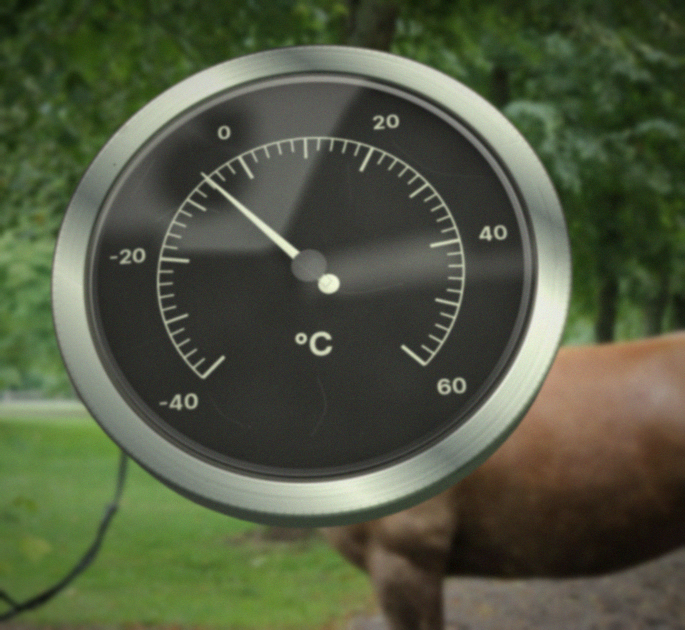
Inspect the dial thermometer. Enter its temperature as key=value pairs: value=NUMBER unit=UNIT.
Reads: value=-6 unit=°C
